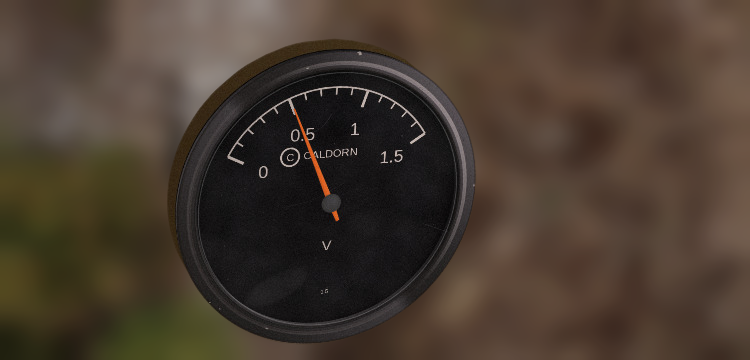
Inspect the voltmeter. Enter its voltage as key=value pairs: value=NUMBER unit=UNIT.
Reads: value=0.5 unit=V
